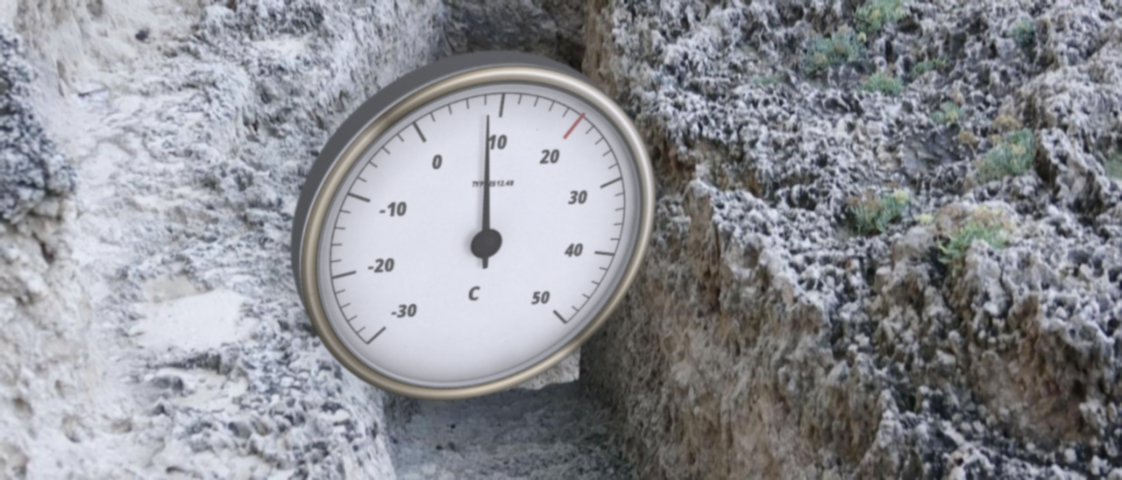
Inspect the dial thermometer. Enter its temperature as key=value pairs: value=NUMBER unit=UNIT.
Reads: value=8 unit=°C
